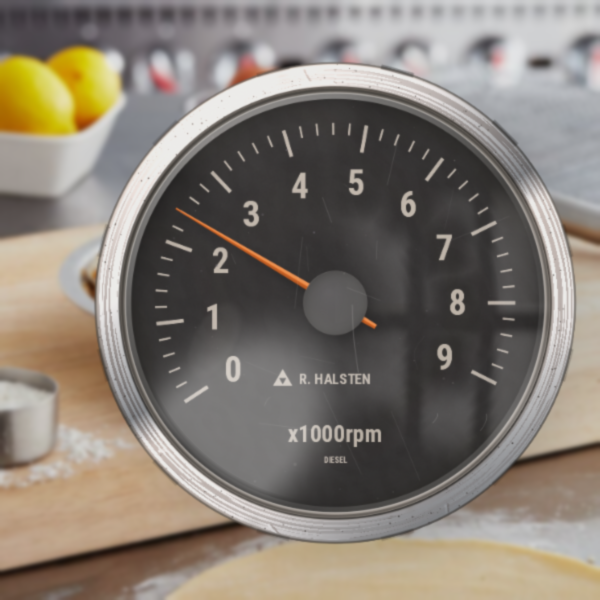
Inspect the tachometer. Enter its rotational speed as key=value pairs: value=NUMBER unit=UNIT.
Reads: value=2400 unit=rpm
